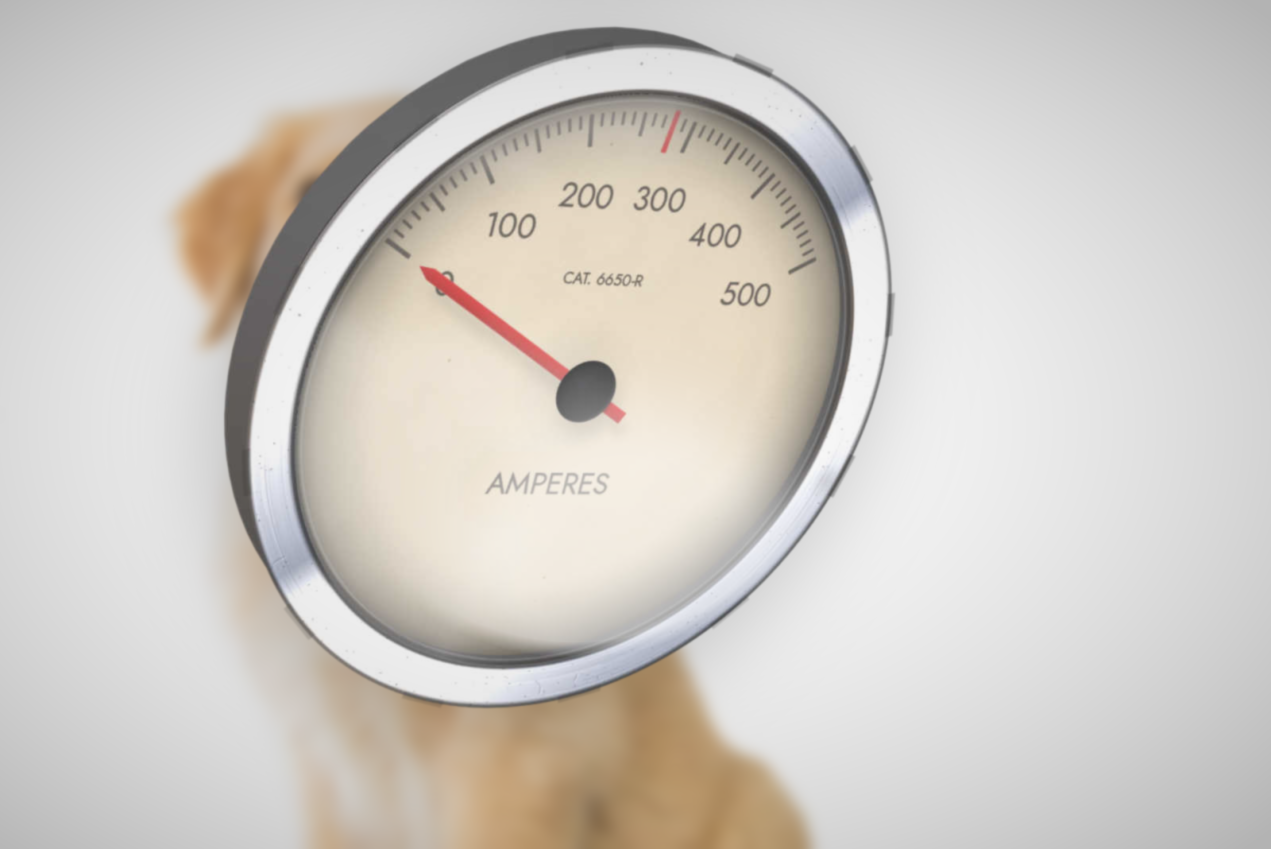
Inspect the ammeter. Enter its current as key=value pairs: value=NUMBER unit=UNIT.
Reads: value=0 unit=A
